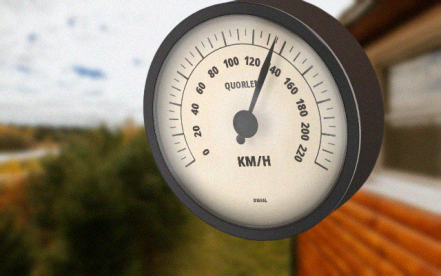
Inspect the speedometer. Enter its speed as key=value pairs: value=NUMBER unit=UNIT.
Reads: value=135 unit=km/h
